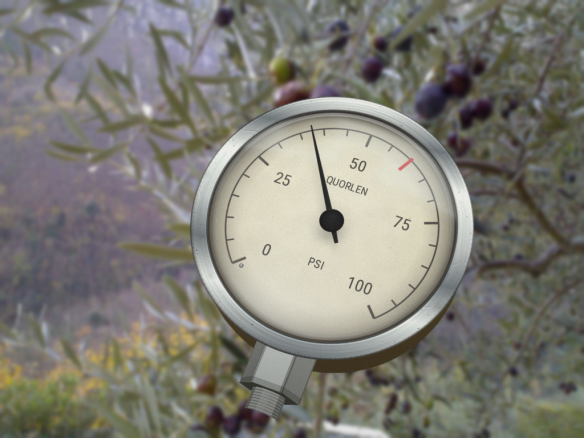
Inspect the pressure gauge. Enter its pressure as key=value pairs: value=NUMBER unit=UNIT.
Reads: value=37.5 unit=psi
